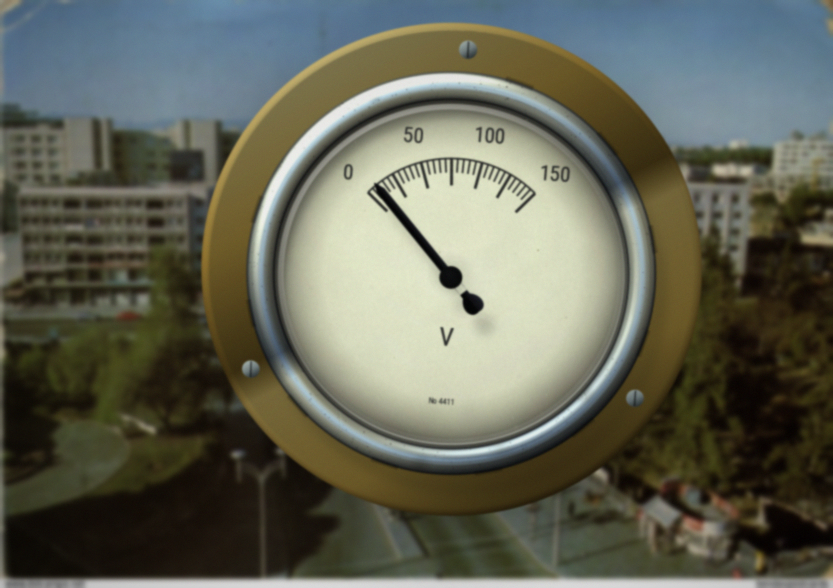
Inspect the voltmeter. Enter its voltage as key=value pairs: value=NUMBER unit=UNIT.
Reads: value=10 unit=V
